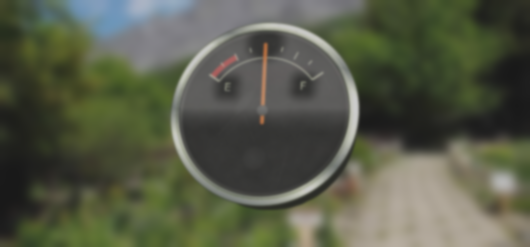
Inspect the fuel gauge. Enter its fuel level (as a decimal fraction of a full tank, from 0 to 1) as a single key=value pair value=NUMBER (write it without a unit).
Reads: value=0.5
